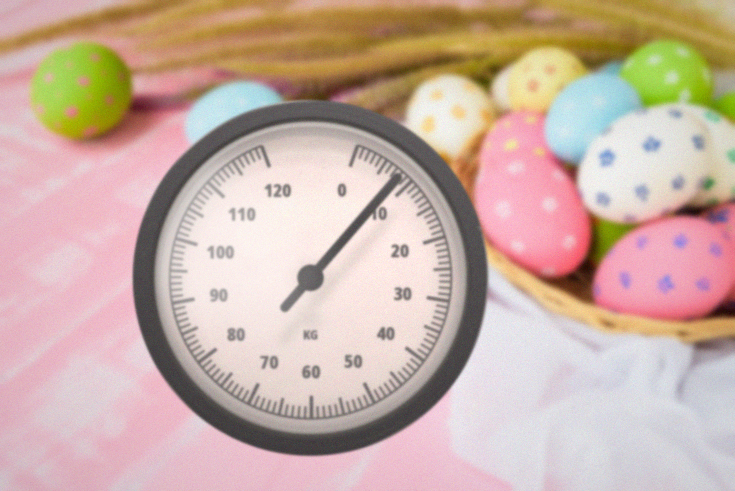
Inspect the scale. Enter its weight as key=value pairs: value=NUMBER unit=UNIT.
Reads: value=8 unit=kg
